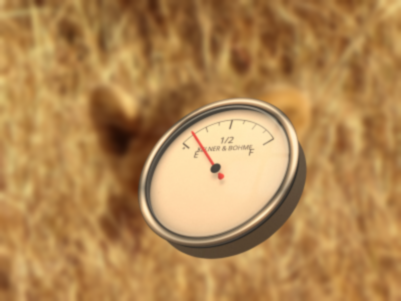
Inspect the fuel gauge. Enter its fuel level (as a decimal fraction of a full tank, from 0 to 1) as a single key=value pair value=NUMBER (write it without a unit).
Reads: value=0.125
